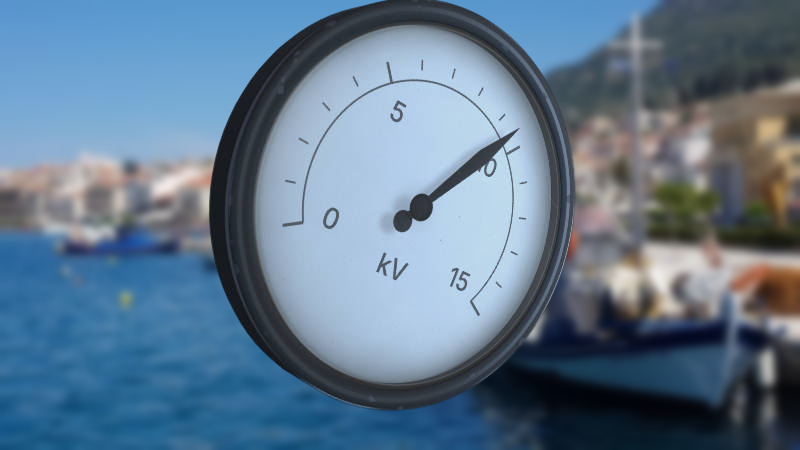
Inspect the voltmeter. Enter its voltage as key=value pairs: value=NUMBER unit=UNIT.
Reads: value=9.5 unit=kV
